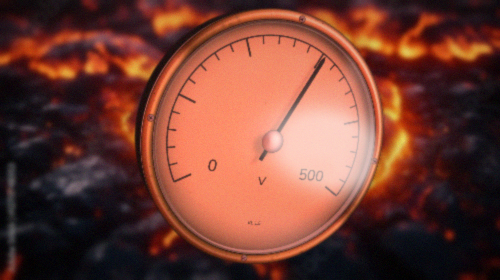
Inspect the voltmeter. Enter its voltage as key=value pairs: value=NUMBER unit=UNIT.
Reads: value=300 unit=V
